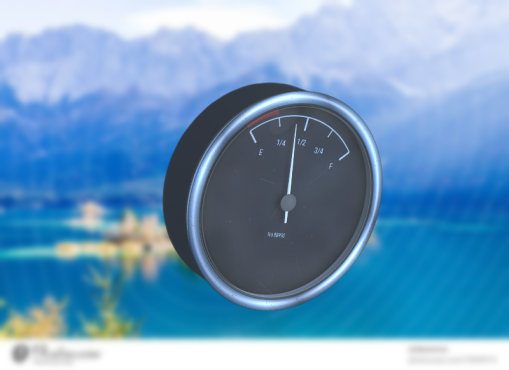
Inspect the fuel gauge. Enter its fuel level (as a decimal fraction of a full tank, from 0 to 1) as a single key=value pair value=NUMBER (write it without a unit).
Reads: value=0.375
